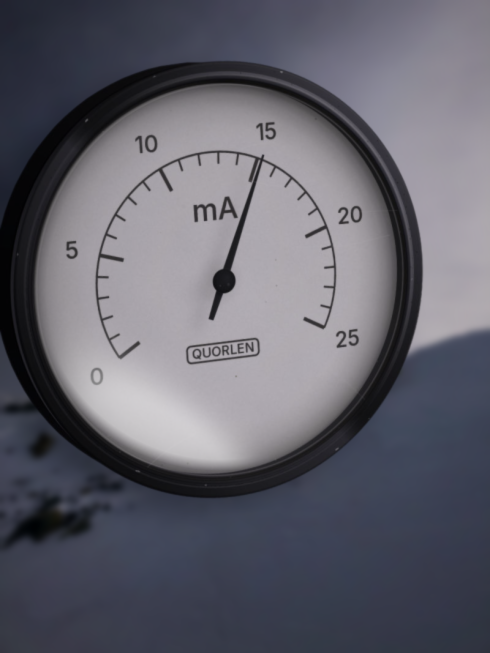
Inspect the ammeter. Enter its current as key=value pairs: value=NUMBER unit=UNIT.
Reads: value=15 unit=mA
